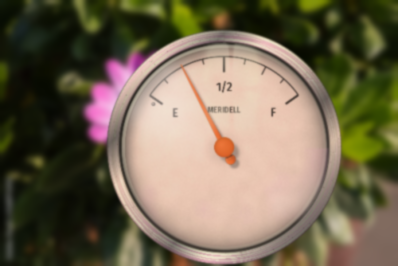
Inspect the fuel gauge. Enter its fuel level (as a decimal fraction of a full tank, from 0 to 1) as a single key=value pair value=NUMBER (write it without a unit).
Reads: value=0.25
